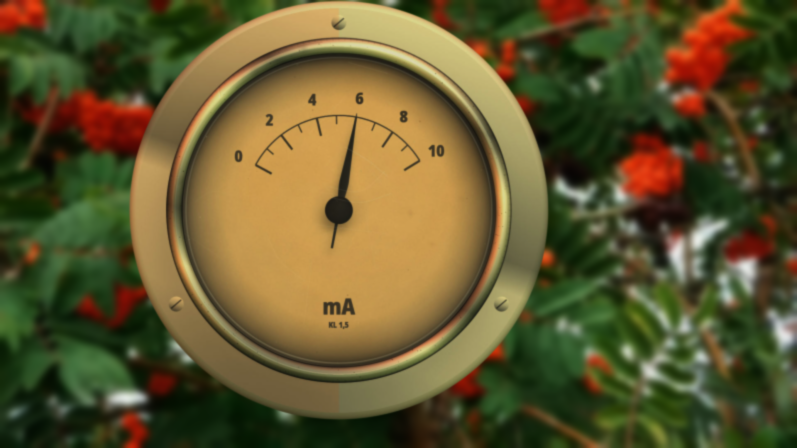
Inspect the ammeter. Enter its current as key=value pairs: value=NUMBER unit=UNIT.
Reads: value=6 unit=mA
